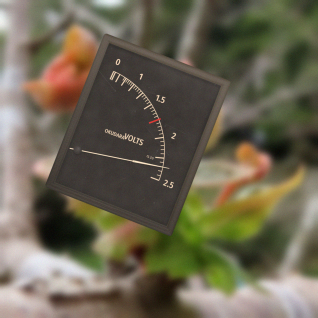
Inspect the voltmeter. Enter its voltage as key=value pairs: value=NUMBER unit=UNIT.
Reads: value=2.35 unit=V
